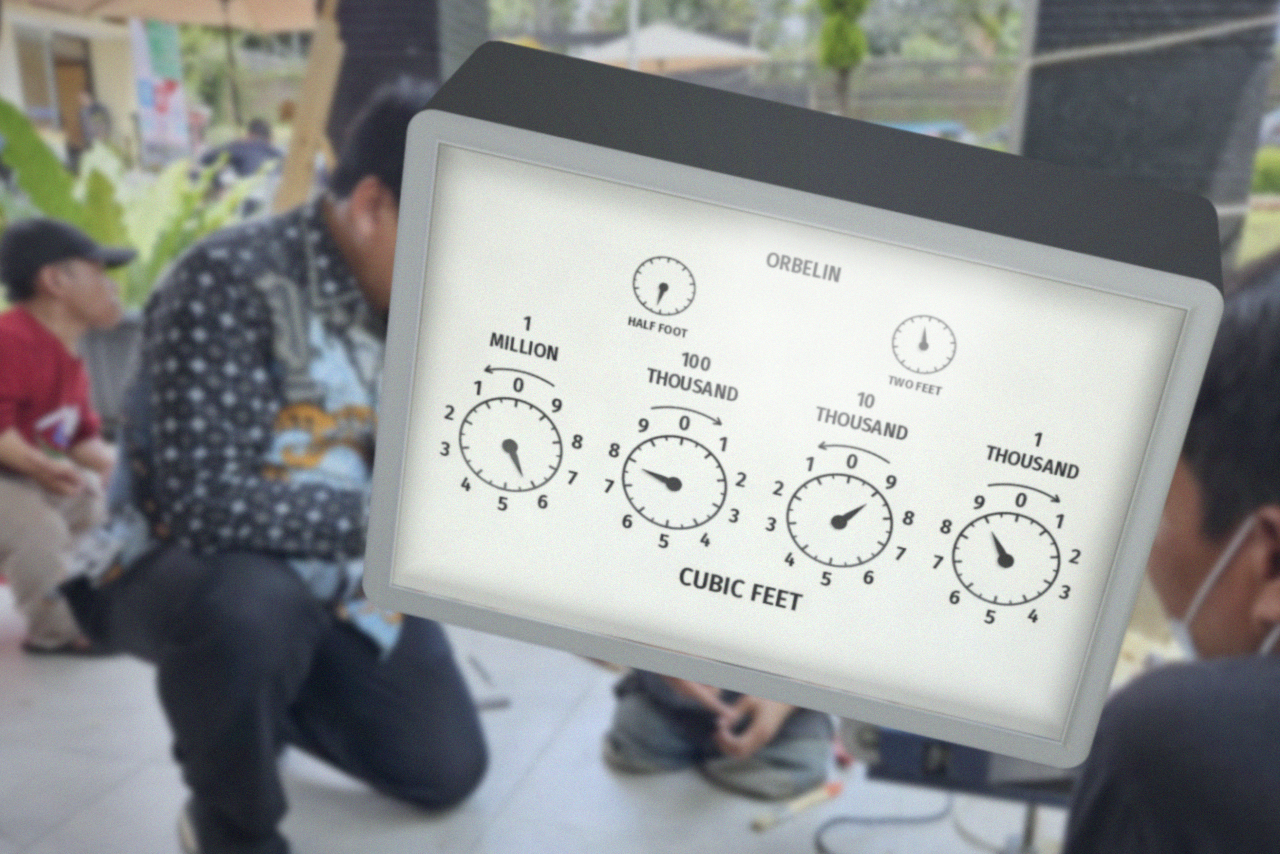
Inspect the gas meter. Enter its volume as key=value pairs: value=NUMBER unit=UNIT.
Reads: value=578900 unit=ft³
